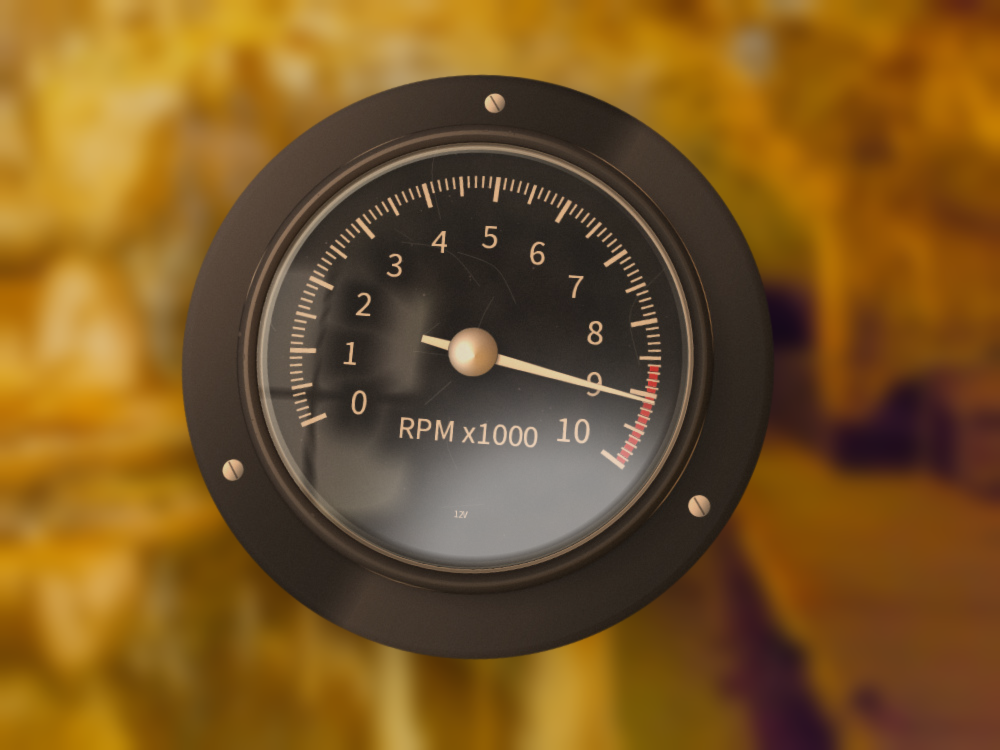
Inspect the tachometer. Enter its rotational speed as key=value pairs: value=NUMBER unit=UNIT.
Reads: value=9100 unit=rpm
